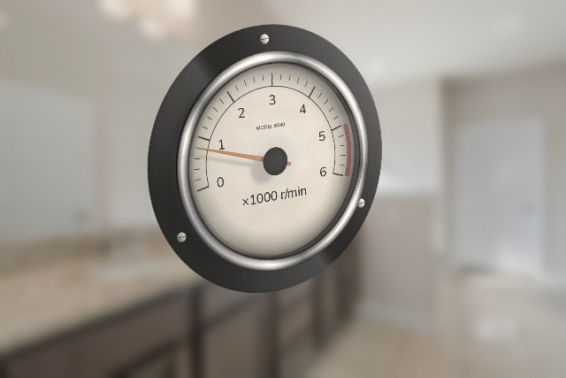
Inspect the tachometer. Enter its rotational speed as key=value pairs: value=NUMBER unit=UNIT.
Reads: value=800 unit=rpm
